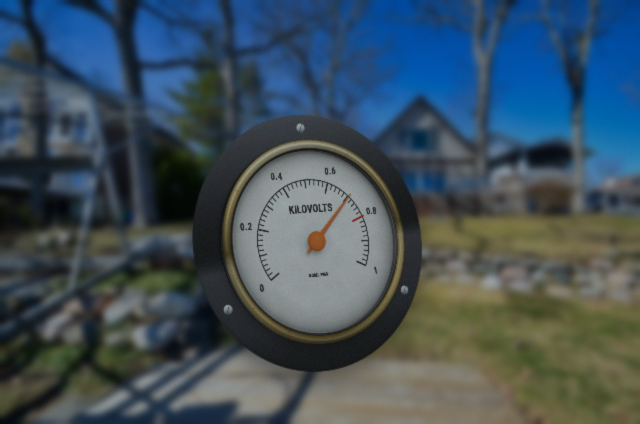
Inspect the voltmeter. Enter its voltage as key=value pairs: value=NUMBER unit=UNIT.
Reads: value=0.7 unit=kV
